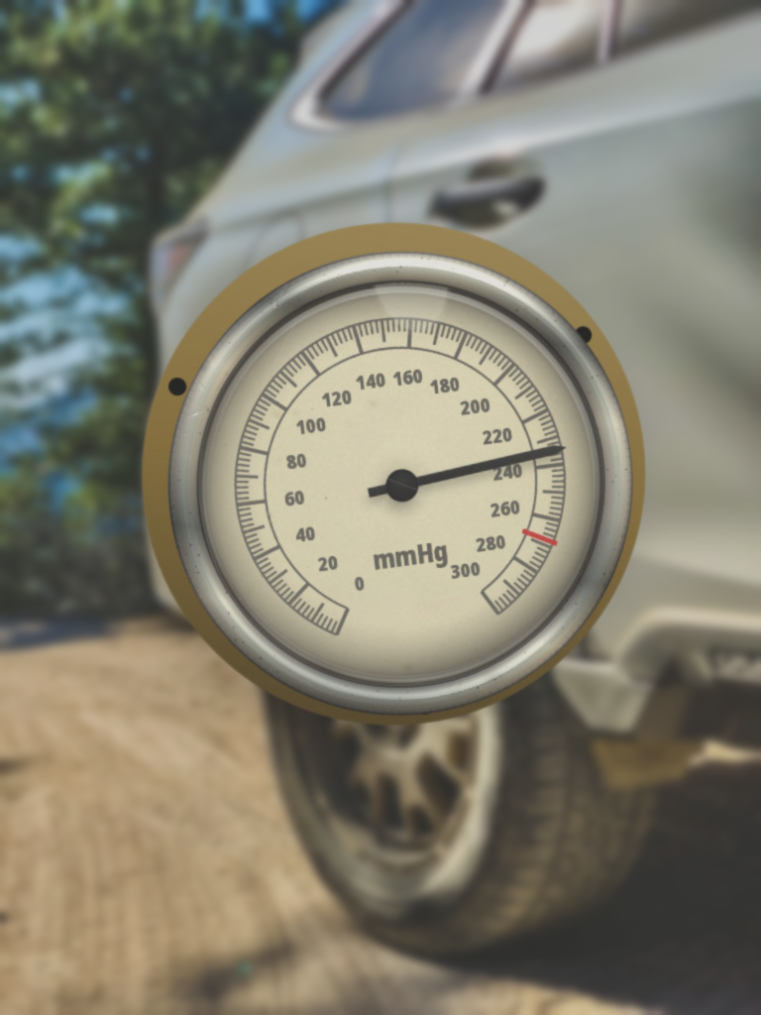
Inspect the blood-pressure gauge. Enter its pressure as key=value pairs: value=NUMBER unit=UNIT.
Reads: value=234 unit=mmHg
